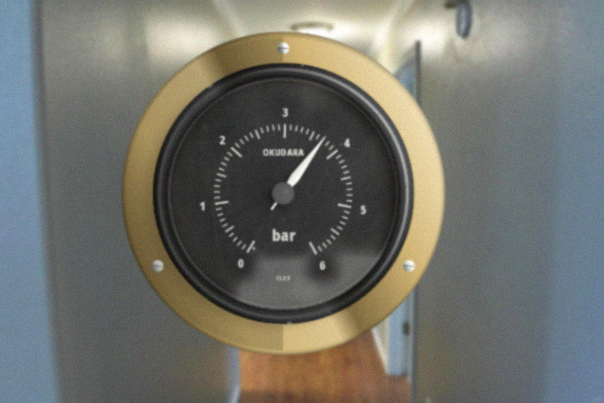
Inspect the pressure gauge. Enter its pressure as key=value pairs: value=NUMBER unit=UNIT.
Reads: value=3.7 unit=bar
